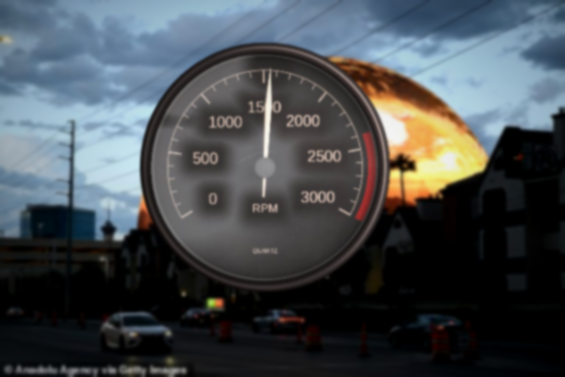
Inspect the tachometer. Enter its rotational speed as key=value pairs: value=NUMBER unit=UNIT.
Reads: value=1550 unit=rpm
